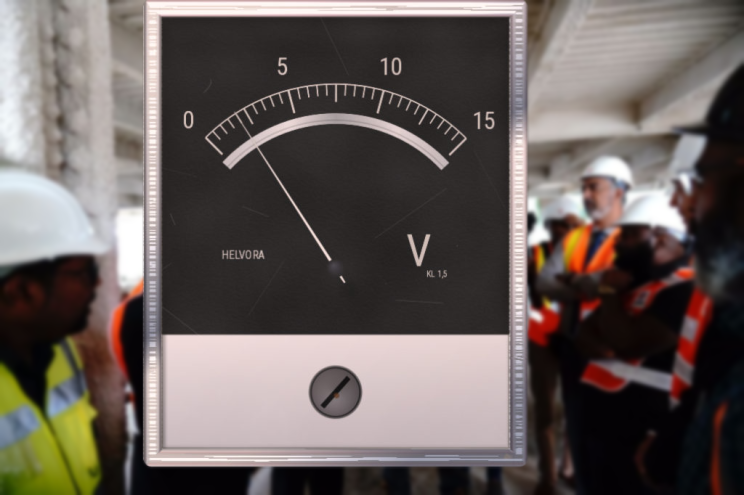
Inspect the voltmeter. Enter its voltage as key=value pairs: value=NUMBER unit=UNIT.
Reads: value=2 unit=V
